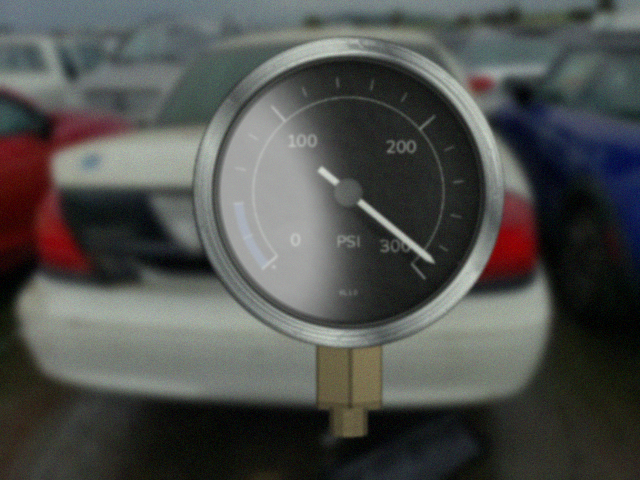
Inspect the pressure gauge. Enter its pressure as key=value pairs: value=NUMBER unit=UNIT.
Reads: value=290 unit=psi
